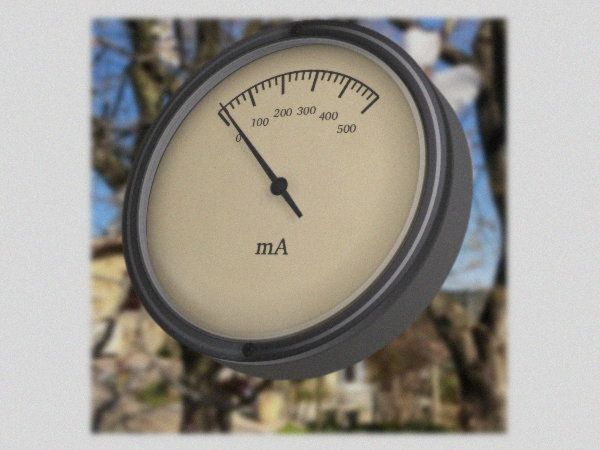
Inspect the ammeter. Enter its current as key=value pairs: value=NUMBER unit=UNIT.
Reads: value=20 unit=mA
